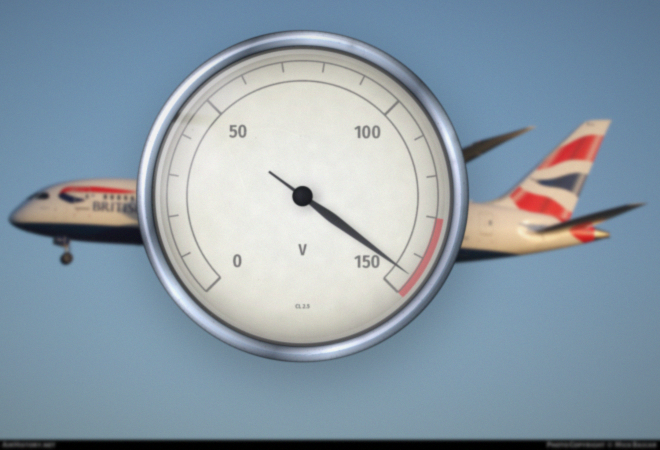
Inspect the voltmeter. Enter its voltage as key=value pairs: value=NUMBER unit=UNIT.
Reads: value=145 unit=V
